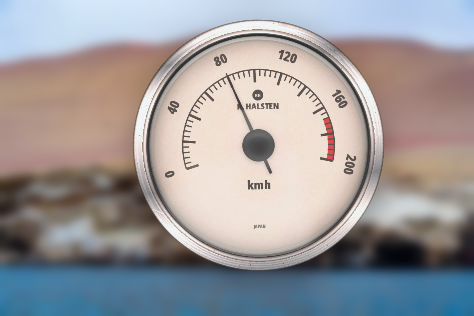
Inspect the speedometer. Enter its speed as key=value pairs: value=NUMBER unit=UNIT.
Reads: value=80 unit=km/h
